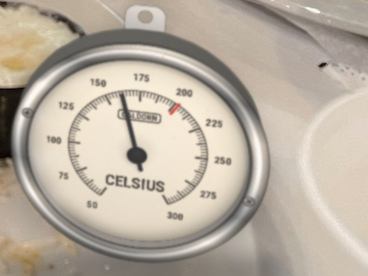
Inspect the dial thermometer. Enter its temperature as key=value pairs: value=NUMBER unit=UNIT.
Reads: value=162.5 unit=°C
